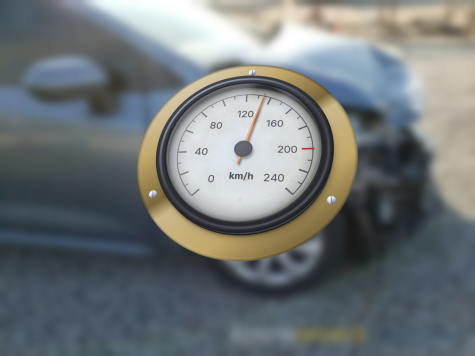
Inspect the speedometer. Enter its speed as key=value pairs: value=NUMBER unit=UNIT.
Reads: value=135 unit=km/h
